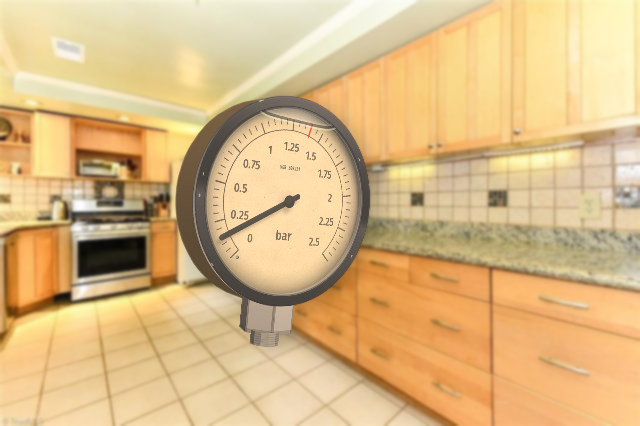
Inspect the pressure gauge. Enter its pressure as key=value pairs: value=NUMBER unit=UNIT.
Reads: value=0.15 unit=bar
